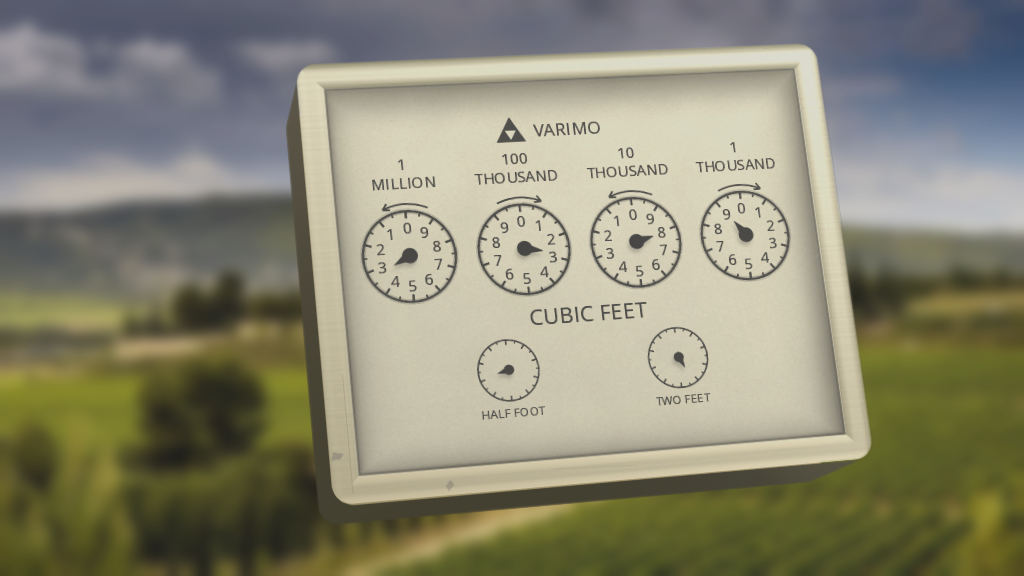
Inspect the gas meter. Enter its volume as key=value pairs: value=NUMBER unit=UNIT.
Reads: value=327900 unit=ft³
